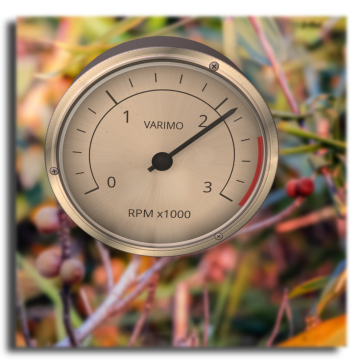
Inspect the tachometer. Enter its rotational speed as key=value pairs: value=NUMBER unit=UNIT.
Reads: value=2100 unit=rpm
